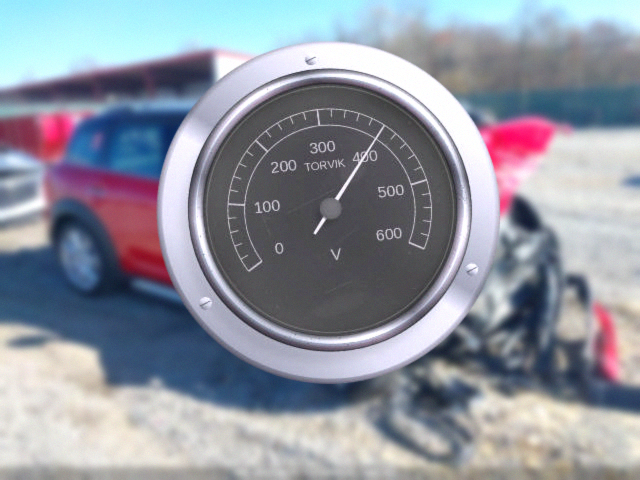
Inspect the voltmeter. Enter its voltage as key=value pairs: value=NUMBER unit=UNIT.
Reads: value=400 unit=V
